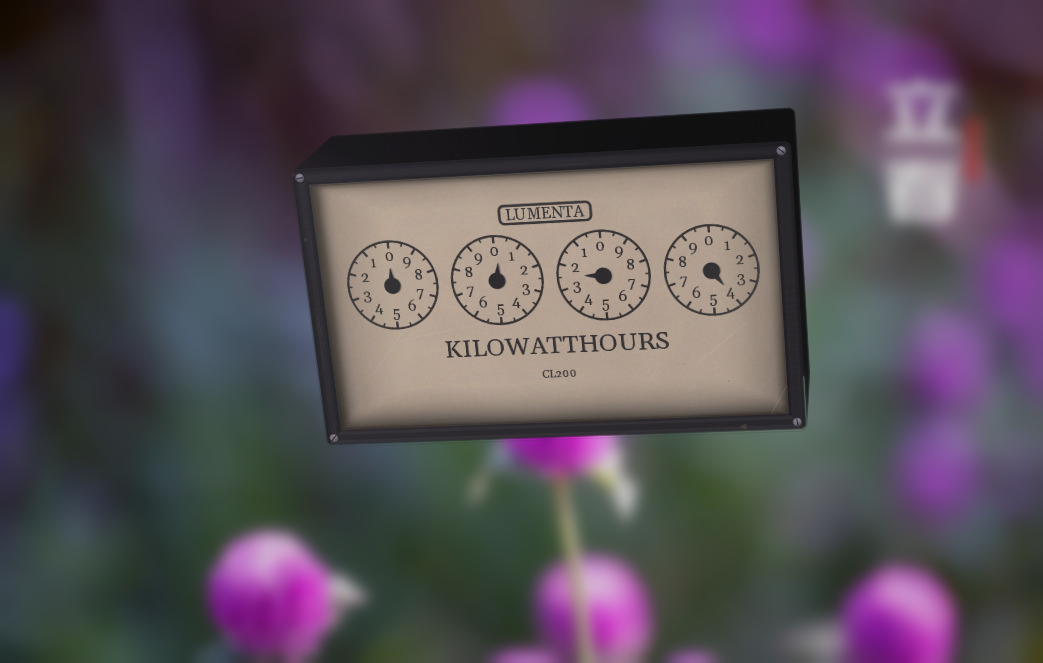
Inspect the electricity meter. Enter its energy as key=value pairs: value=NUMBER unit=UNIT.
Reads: value=24 unit=kWh
